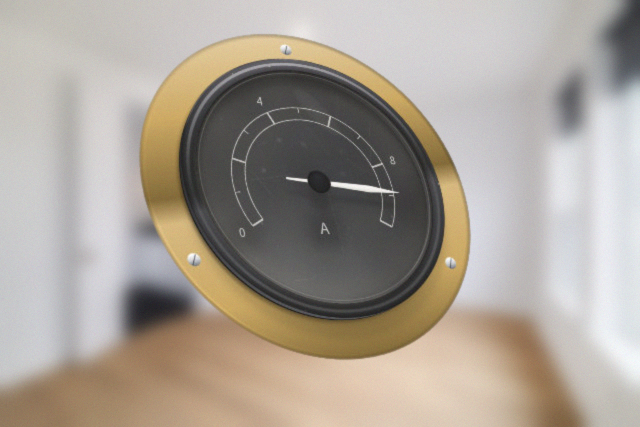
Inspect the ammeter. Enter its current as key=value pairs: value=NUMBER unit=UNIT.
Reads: value=9 unit=A
